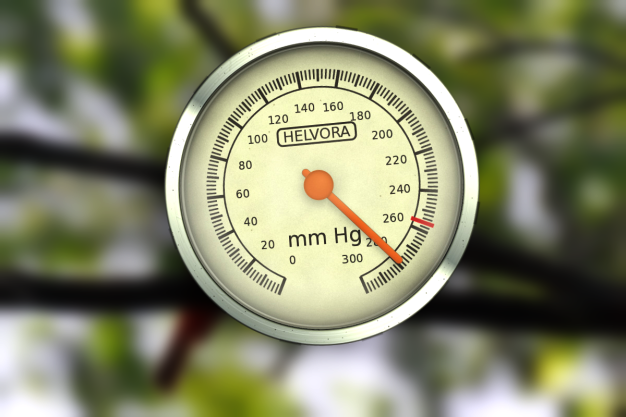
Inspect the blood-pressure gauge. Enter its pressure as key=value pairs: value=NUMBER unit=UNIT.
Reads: value=278 unit=mmHg
